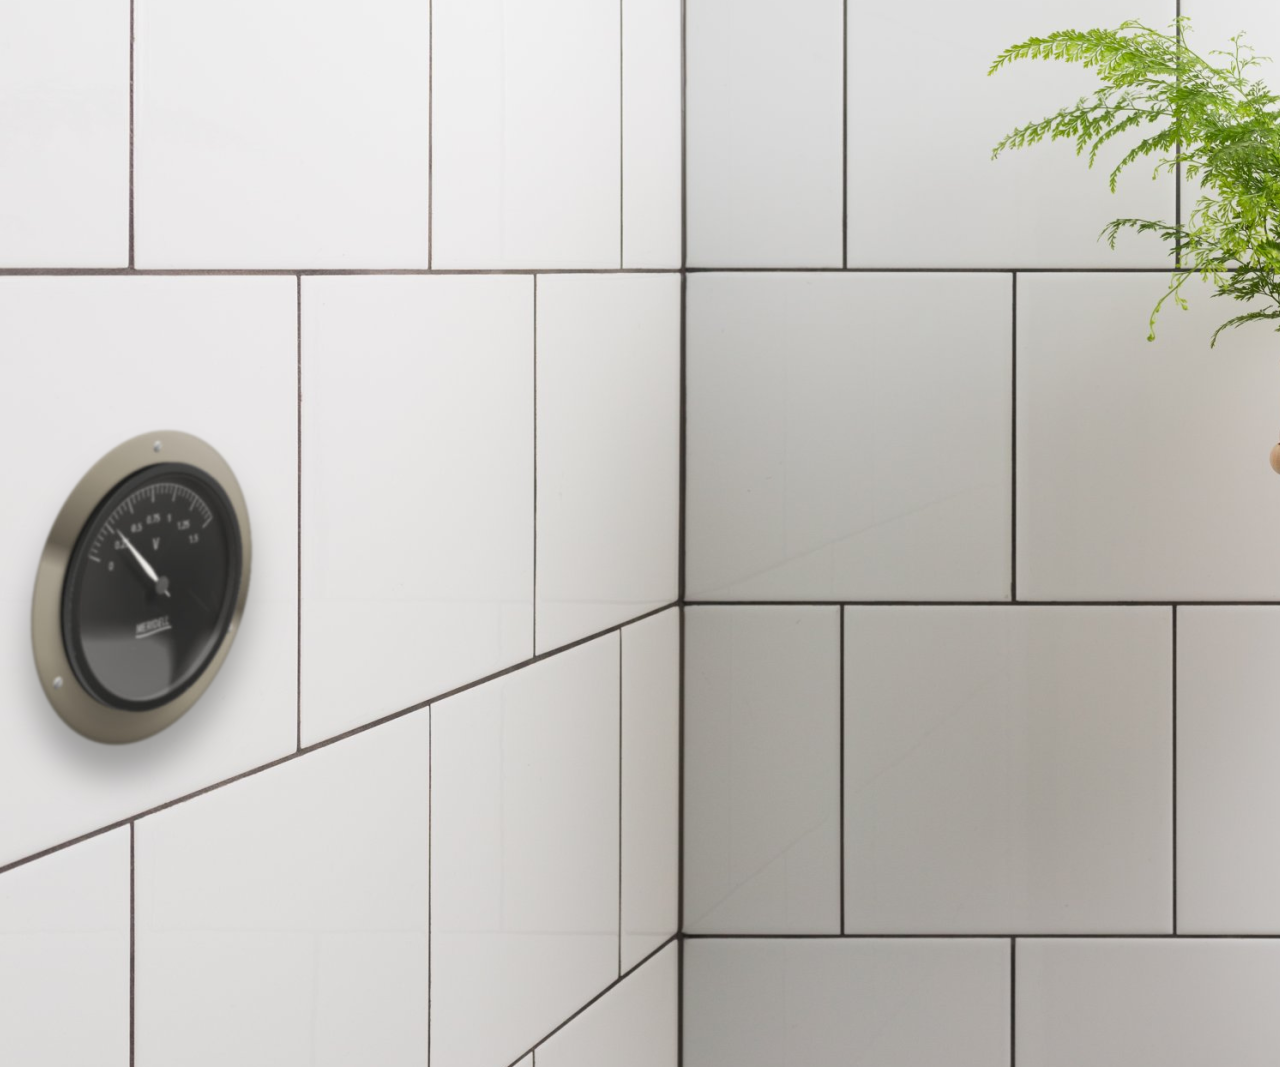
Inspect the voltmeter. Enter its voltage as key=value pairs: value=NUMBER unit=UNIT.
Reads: value=0.25 unit=V
